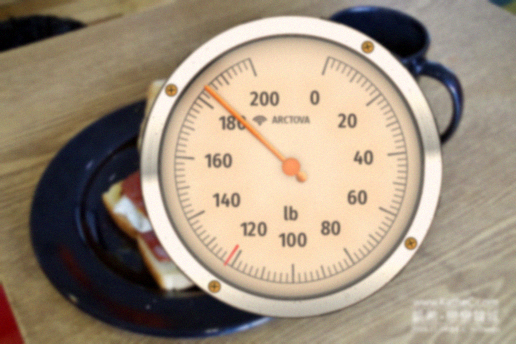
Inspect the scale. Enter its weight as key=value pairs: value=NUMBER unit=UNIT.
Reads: value=184 unit=lb
